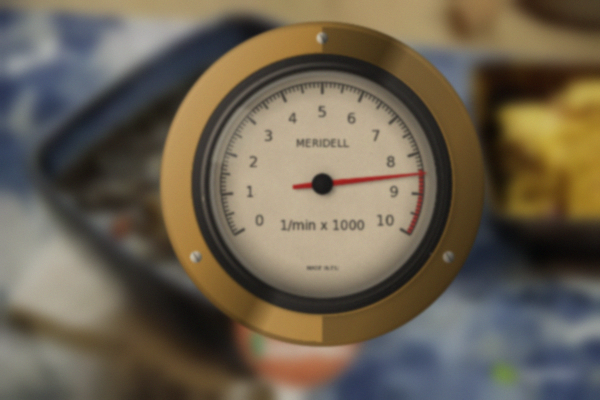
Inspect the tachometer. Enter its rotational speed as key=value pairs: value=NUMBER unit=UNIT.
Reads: value=8500 unit=rpm
